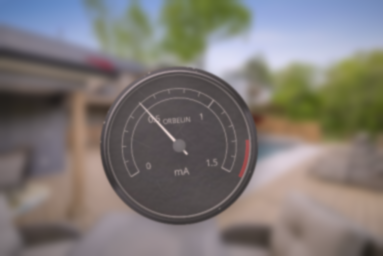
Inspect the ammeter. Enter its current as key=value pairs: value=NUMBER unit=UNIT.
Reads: value=0.5 unit=mA
